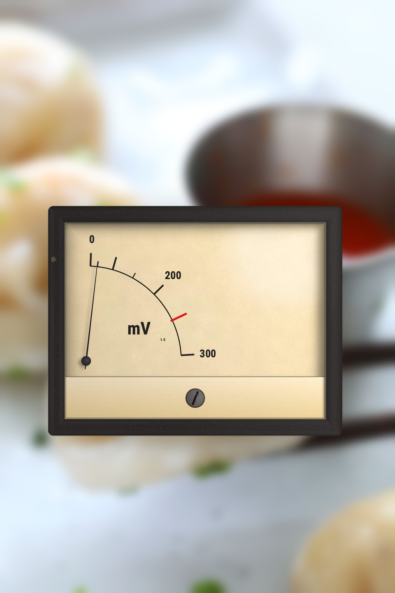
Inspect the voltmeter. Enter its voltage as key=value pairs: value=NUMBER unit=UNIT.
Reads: value=50 unit=mV
